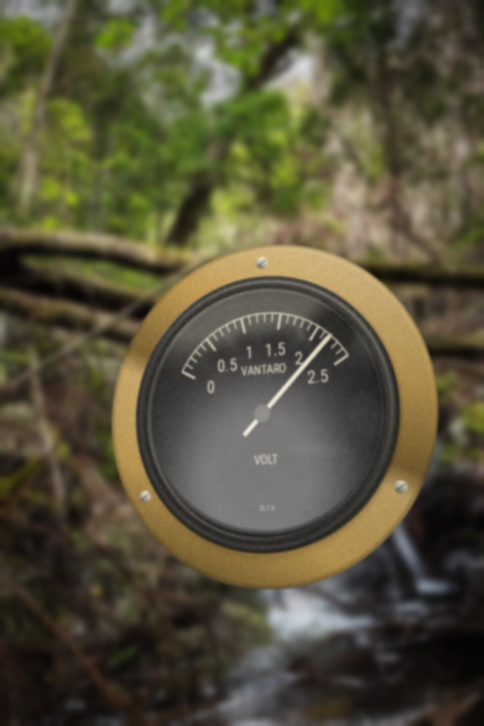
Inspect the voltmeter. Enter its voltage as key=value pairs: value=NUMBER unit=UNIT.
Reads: value=2.2 unit=V
